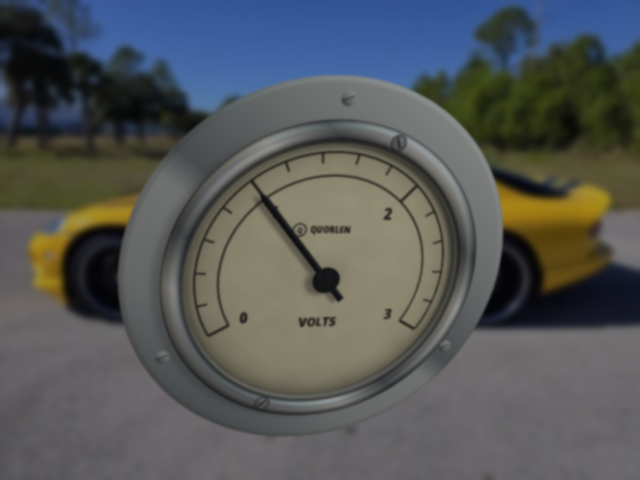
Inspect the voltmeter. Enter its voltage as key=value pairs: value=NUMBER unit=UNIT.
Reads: value=1 unit=V
